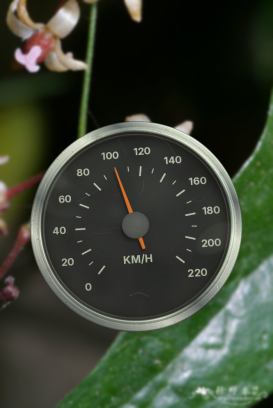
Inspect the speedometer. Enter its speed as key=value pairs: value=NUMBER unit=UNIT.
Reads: value=100 unit=km/h
